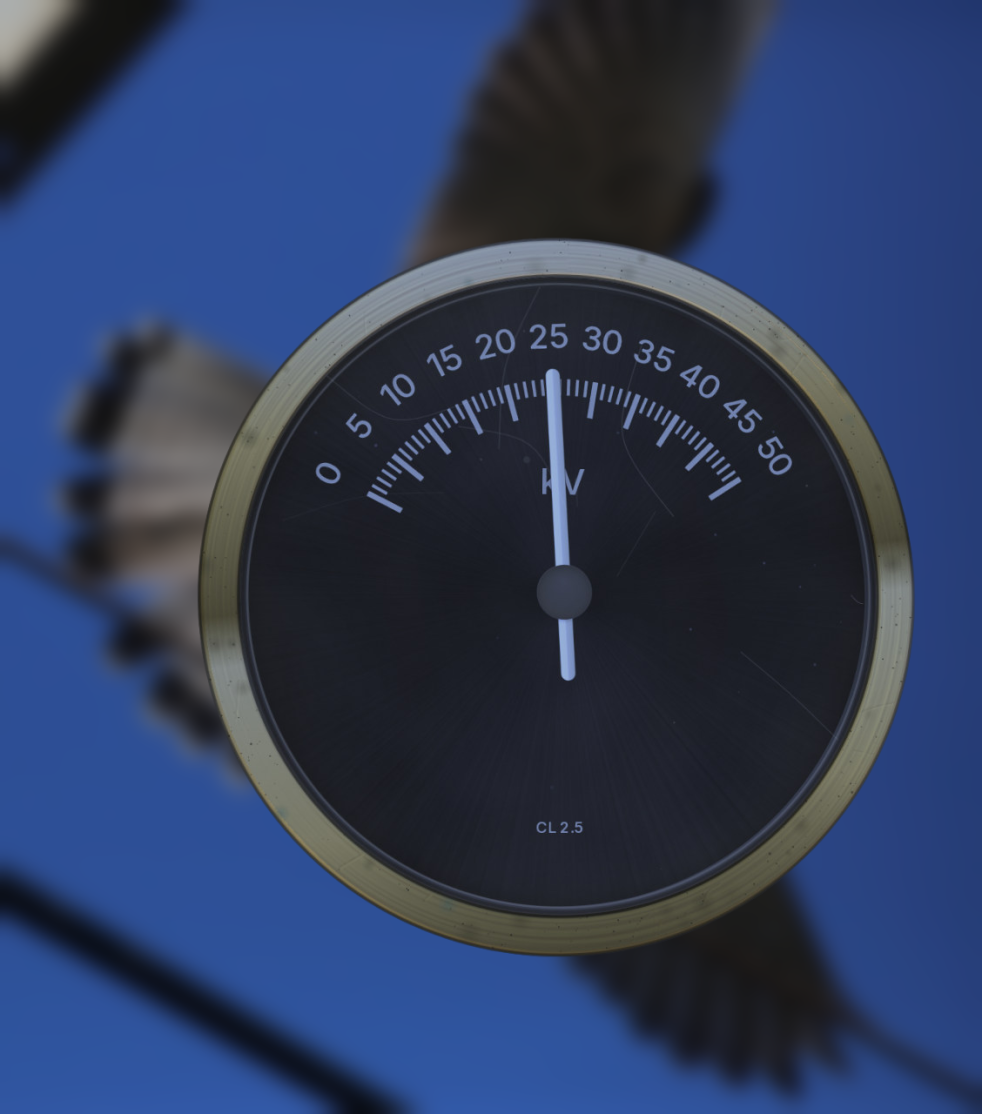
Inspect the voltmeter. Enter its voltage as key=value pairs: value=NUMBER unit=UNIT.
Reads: value=25 unit=kV
